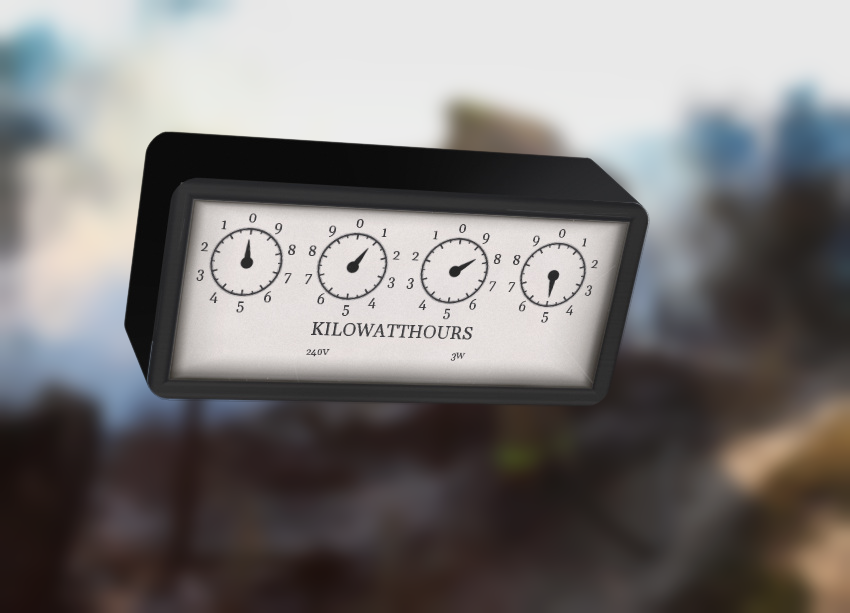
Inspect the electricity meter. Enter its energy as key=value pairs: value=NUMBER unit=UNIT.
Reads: value=85 unit=kWh
